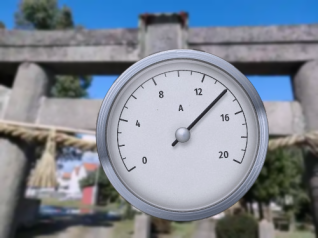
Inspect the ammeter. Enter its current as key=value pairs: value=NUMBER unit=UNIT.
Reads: value=14 unit=A
